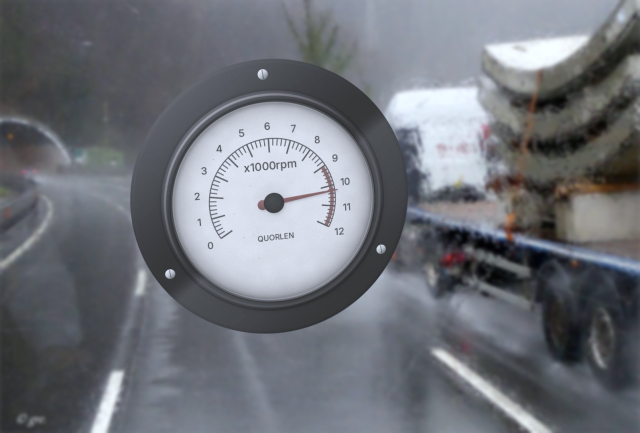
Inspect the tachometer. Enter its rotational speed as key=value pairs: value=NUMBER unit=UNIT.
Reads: value=10200 unit=rpm
